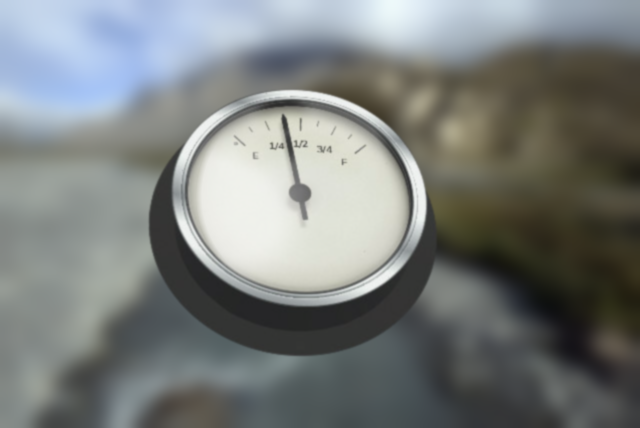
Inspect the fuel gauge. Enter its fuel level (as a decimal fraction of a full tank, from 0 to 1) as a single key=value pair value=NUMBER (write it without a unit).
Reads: value=0.375
